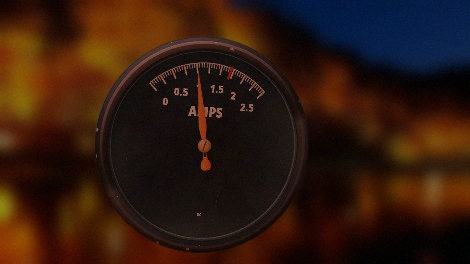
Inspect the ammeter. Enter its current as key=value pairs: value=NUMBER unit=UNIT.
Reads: value=1 unit=A
